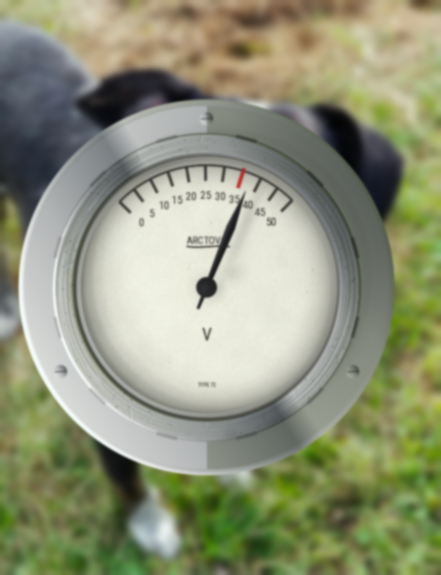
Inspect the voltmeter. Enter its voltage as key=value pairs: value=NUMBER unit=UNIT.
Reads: value=37.5 unit=V
